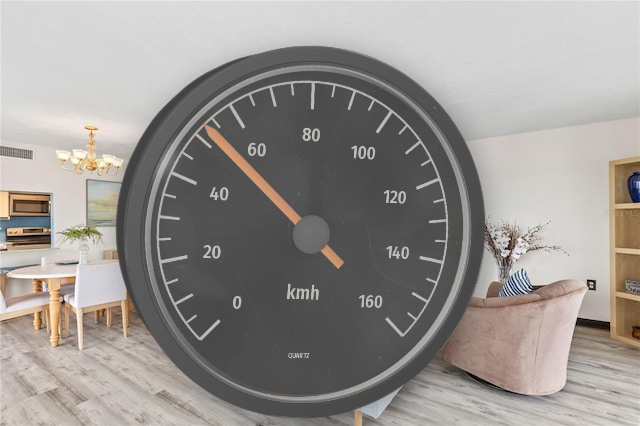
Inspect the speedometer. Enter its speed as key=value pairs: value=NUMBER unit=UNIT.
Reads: value=52.5 unit=km/h
